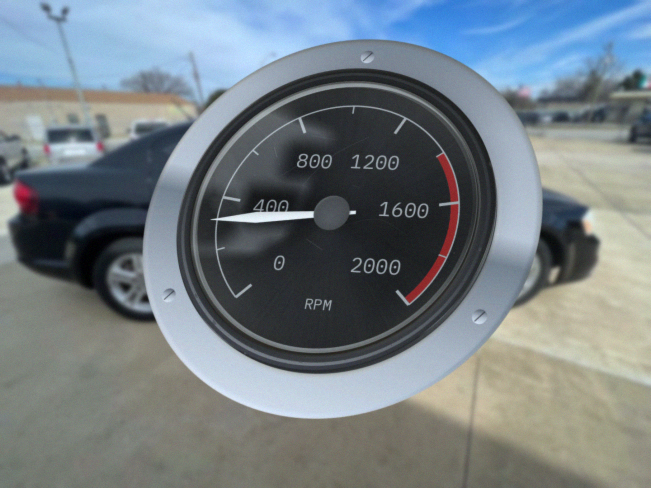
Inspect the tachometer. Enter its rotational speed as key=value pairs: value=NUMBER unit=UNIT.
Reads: value=300 unit=rpm
